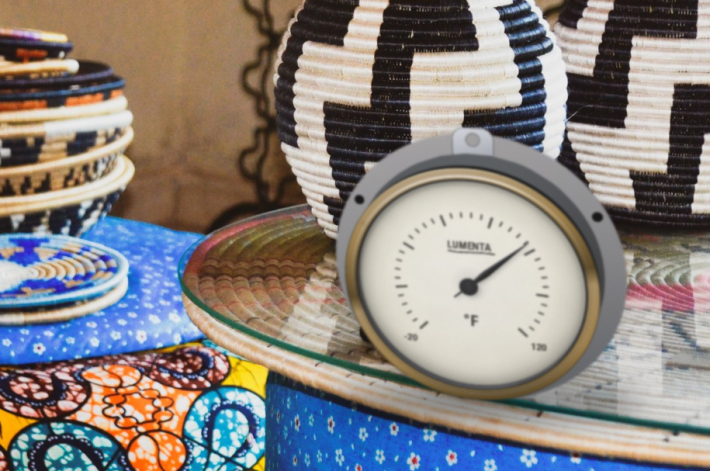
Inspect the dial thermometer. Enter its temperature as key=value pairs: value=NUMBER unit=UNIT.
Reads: value=76 unit=°F
